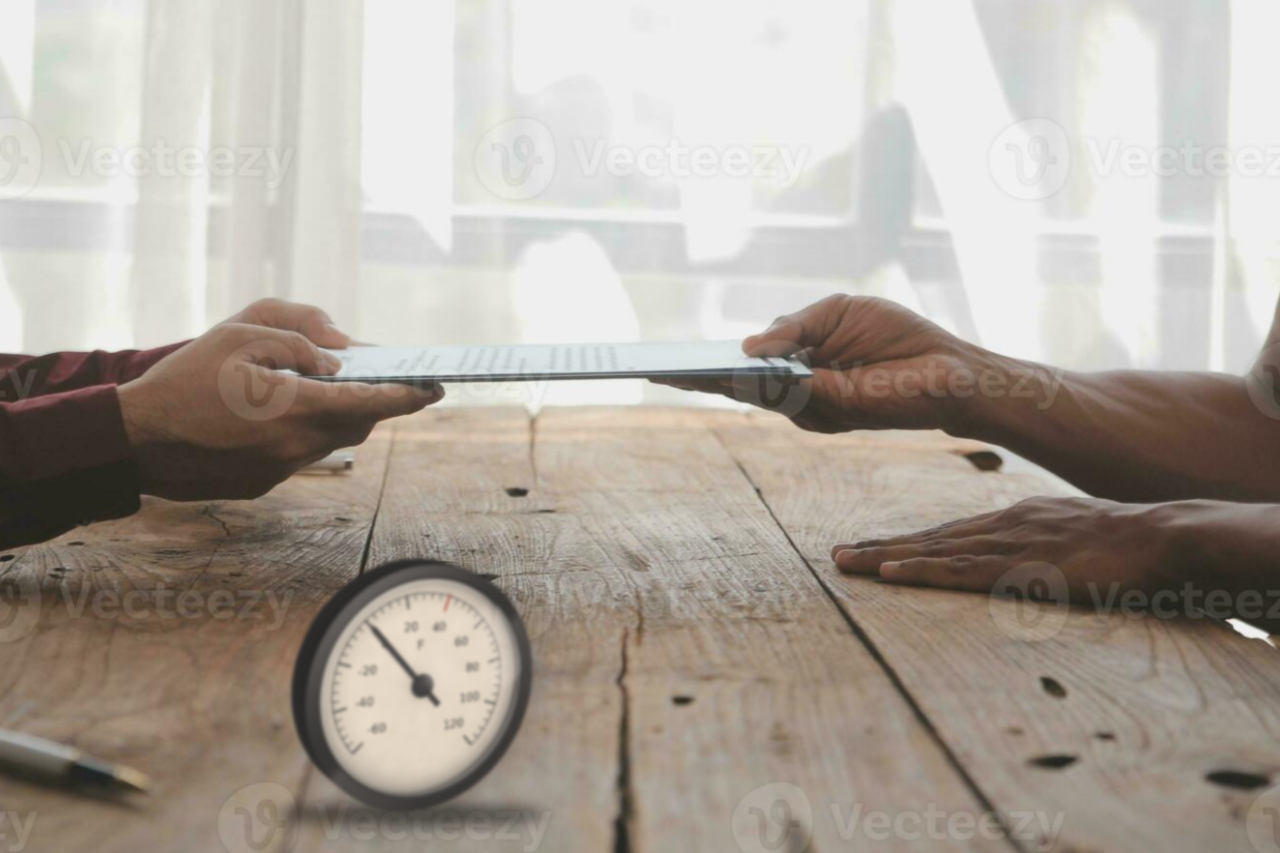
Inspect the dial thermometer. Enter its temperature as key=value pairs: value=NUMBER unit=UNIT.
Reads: value=0 unit=°F
